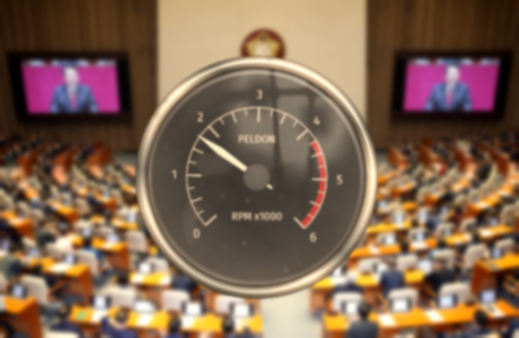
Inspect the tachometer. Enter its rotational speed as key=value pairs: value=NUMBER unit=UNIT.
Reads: value=1750 unit=rpm
